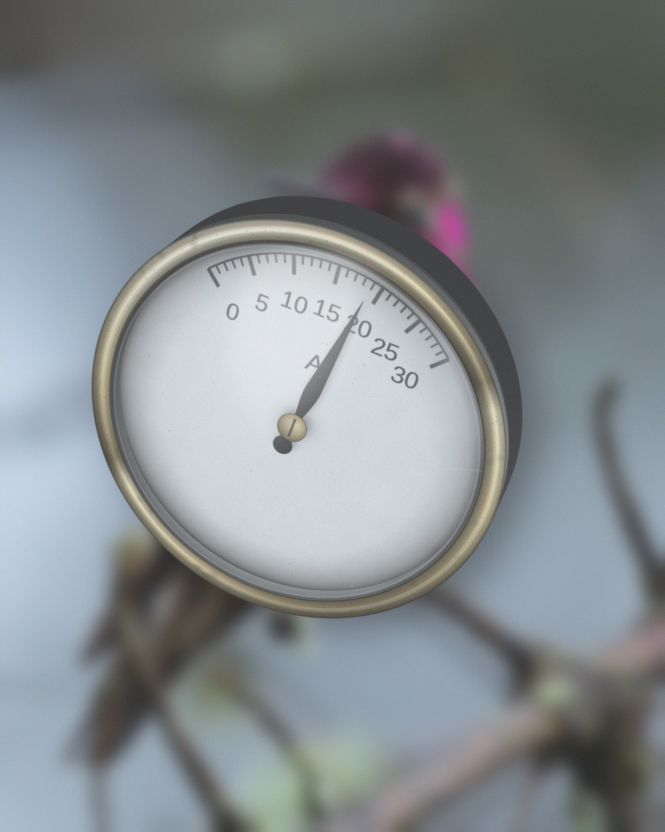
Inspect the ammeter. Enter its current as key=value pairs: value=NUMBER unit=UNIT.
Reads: value=19 unit=A
